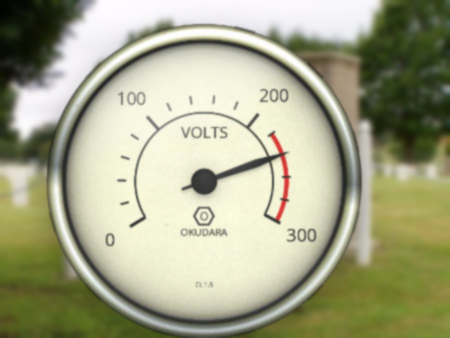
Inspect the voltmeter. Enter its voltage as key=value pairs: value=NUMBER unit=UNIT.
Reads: value=240 unit=V
